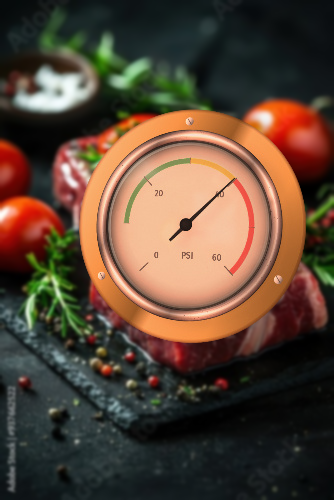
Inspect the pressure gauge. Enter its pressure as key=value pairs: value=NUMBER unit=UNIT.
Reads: value=40 unit=psi
